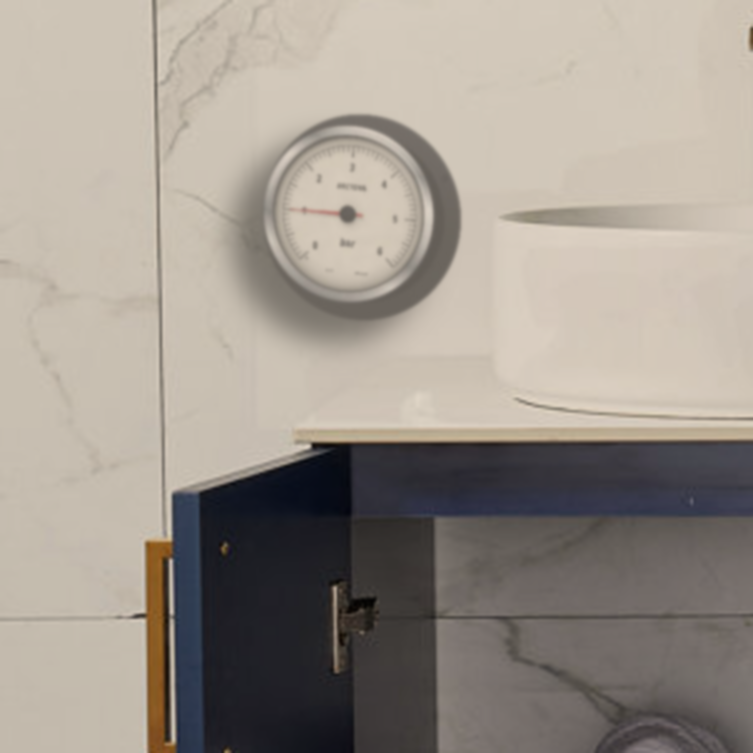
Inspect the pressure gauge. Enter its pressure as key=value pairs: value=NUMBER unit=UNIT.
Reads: value=1 unit=bar
